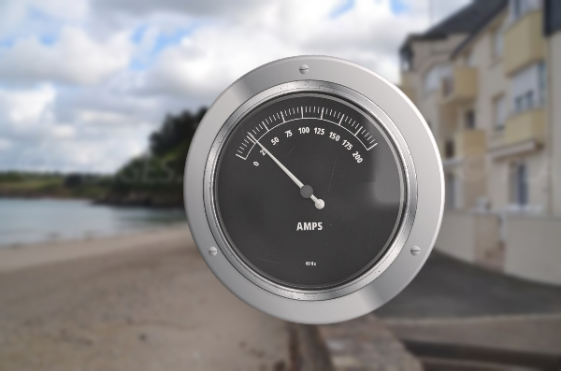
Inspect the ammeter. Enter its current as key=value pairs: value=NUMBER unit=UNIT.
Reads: value=30 unit=A
